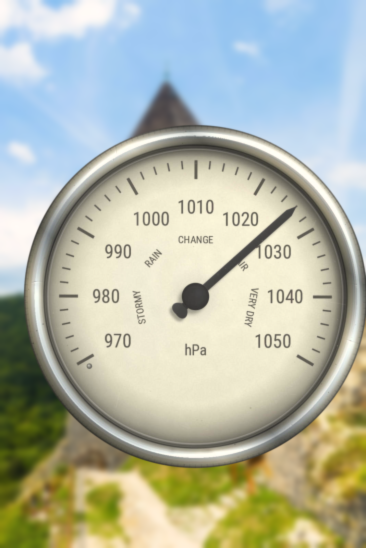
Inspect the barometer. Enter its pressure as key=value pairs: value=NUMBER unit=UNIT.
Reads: value=1026 unit=hPa
